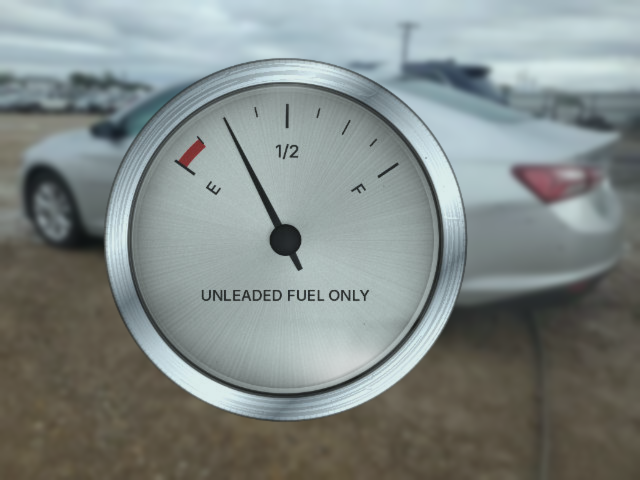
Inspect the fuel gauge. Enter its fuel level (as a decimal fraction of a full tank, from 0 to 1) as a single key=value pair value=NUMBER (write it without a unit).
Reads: value=0.25
